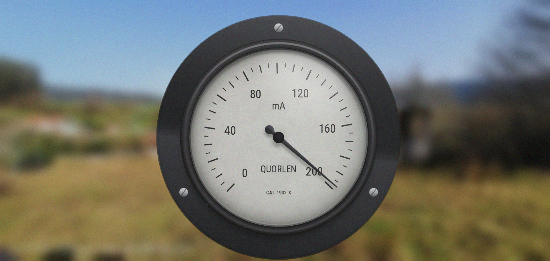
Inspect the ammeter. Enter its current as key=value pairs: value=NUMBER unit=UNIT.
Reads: value=197.5 unit=mA
